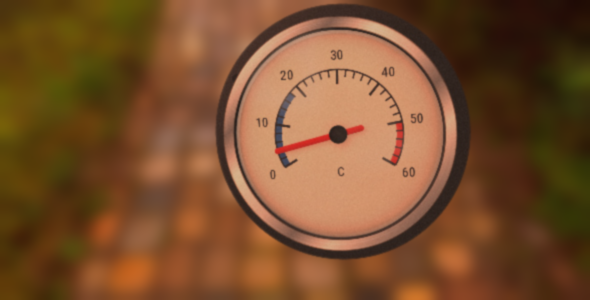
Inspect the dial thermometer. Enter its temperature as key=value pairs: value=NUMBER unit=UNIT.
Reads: value=4 unit=°C
